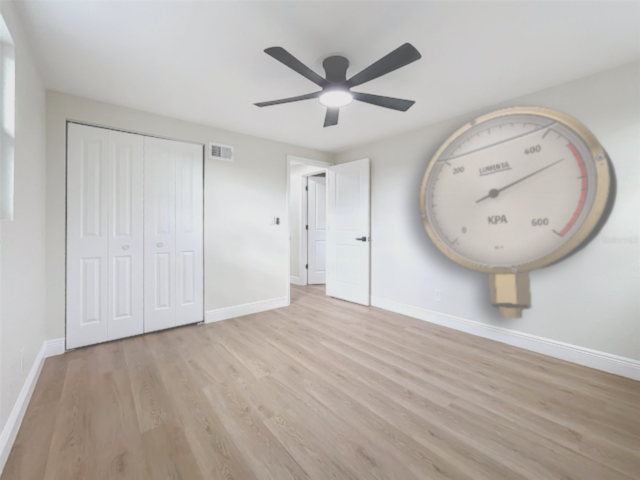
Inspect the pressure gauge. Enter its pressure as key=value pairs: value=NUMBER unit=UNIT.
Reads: value=460 unit=kPa
